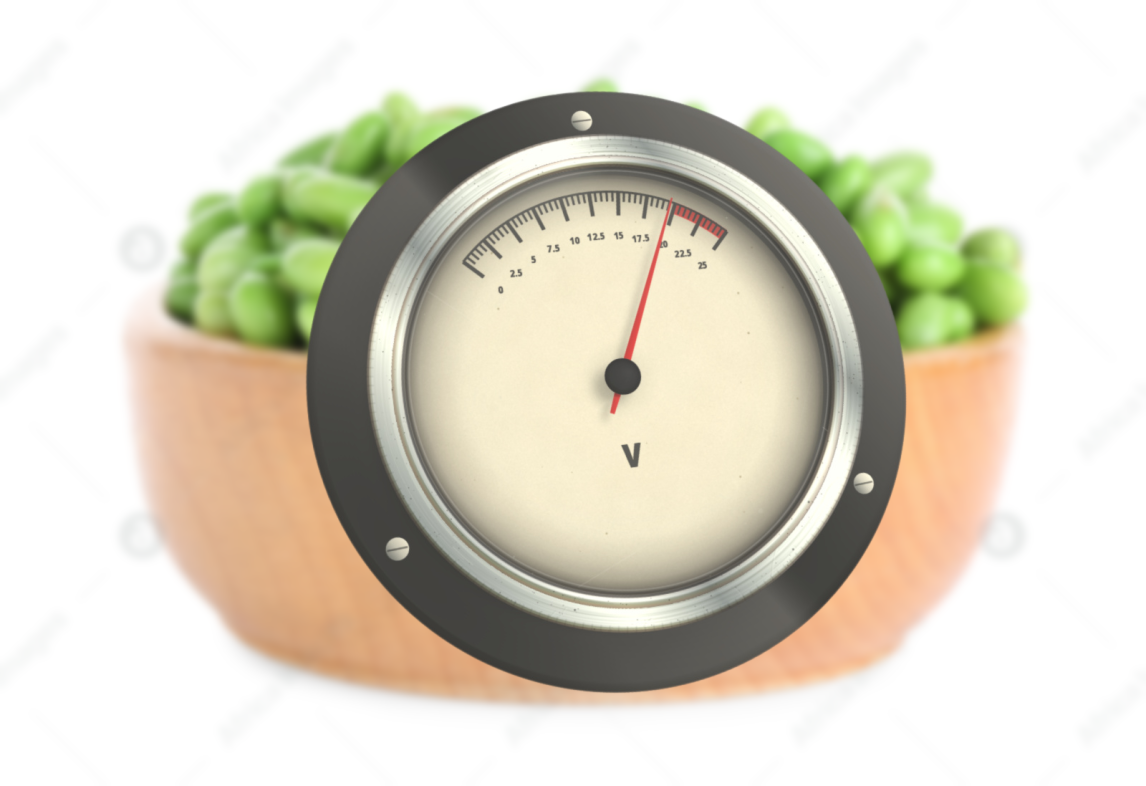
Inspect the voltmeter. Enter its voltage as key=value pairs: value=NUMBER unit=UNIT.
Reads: value=19.5 unit=V
